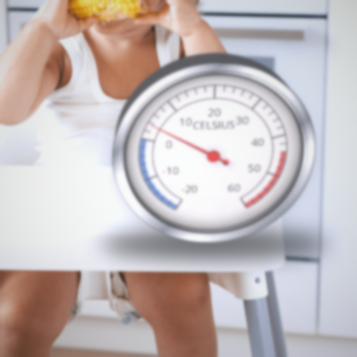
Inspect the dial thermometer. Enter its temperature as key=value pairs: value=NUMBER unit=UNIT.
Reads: value=4 unit=°C
